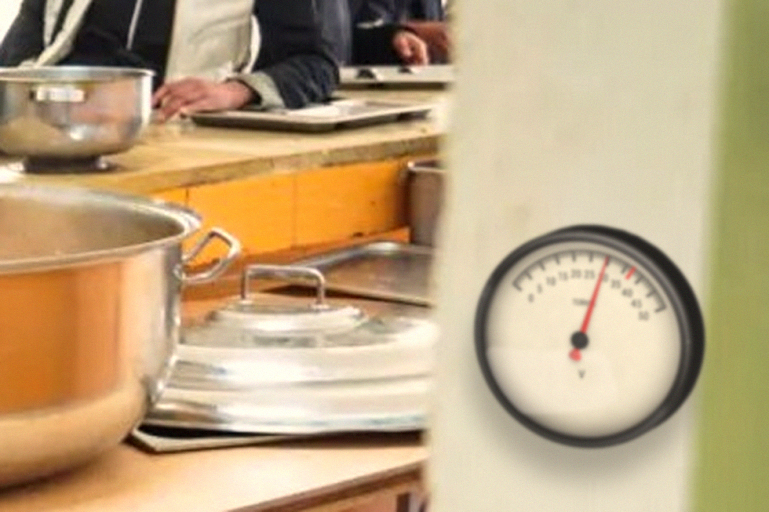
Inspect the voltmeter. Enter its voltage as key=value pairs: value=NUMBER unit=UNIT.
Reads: value=30 unit=V
